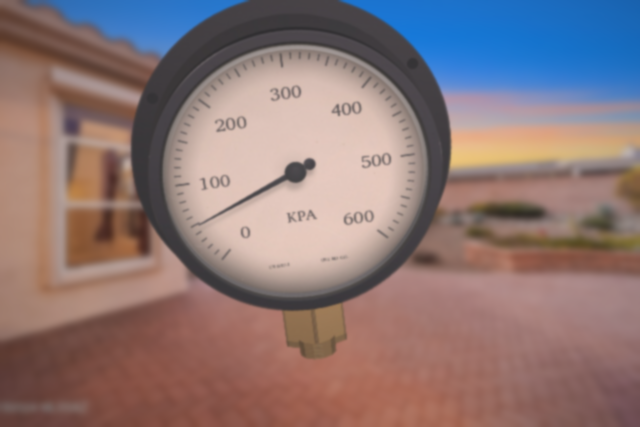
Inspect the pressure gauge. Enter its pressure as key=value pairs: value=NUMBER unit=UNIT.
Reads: value=50 unit=kPa
